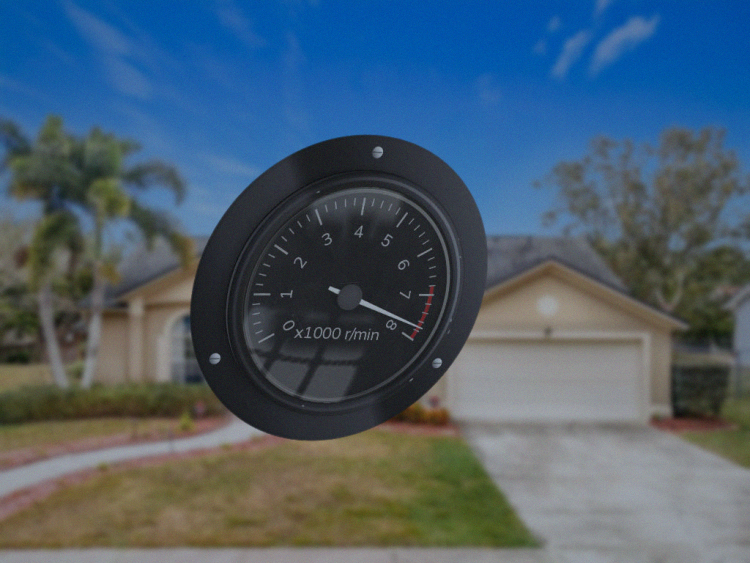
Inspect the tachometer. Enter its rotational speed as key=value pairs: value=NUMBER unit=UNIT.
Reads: value=7700 unit=rpm
